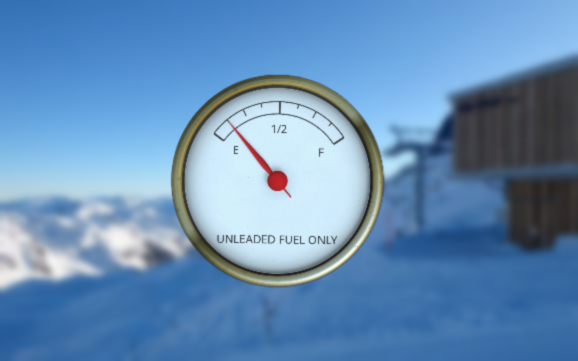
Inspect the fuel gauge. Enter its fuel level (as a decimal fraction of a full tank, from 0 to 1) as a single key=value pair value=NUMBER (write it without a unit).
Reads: value=0.125
